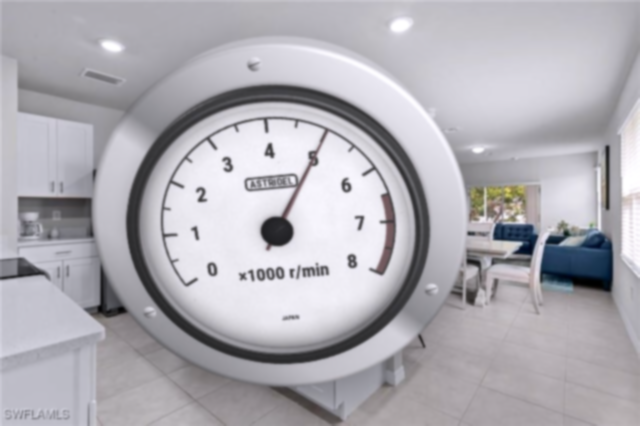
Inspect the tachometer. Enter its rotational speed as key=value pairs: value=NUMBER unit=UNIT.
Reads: value=5000 unit=rpm
